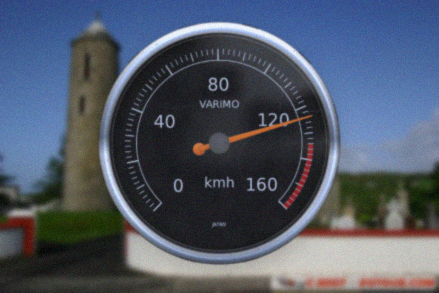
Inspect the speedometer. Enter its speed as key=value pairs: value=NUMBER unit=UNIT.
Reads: value=124 unit=km/h
